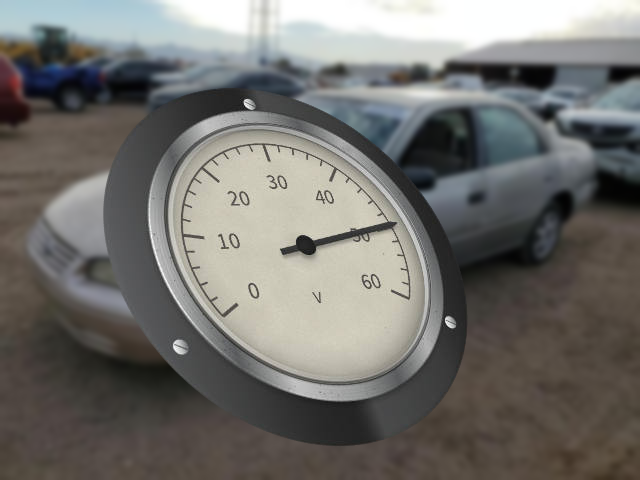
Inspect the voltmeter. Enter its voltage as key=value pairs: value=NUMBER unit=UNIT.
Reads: value=50 unit=V
